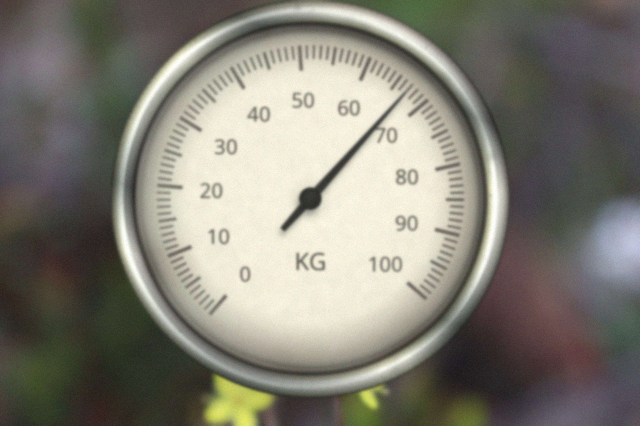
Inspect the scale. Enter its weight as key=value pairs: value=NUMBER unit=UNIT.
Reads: value=67 unit=kg
